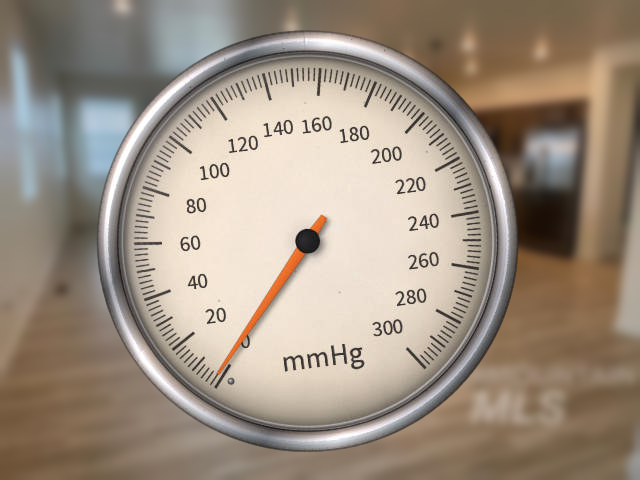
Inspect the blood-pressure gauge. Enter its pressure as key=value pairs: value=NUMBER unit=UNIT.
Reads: value=2 unit=mmHg
